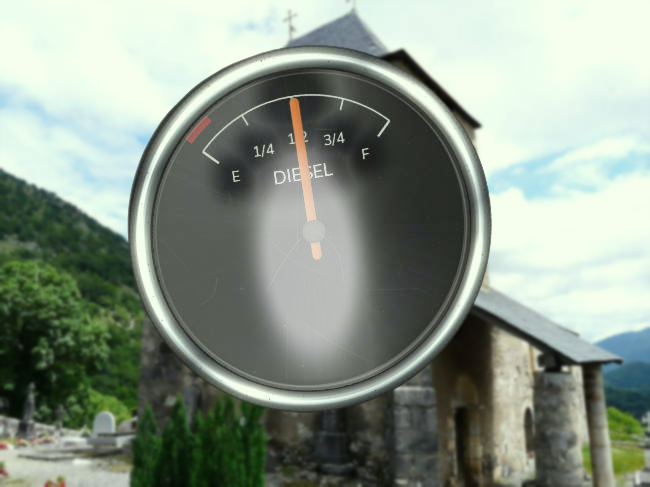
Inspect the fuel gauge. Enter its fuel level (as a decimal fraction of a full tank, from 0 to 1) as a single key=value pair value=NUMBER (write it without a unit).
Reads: value=0.5
